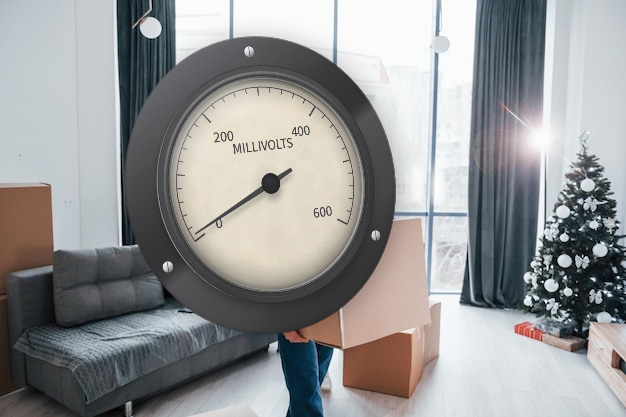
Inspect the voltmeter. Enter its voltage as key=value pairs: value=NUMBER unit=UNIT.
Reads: value=10 unit=mV
